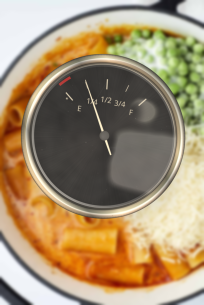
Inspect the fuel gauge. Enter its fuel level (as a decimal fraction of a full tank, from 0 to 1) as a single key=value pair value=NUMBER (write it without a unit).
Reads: value=0.25
